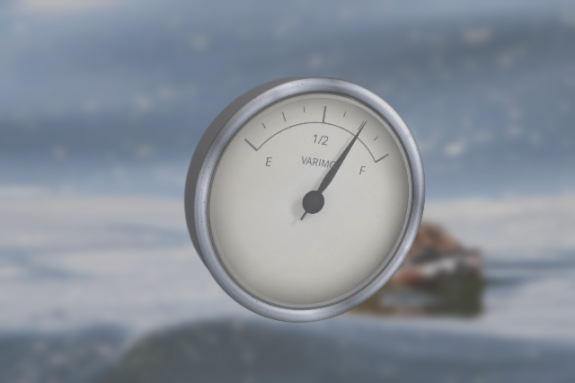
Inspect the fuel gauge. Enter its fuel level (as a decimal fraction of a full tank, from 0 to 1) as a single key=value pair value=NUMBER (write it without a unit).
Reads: value=0.75
